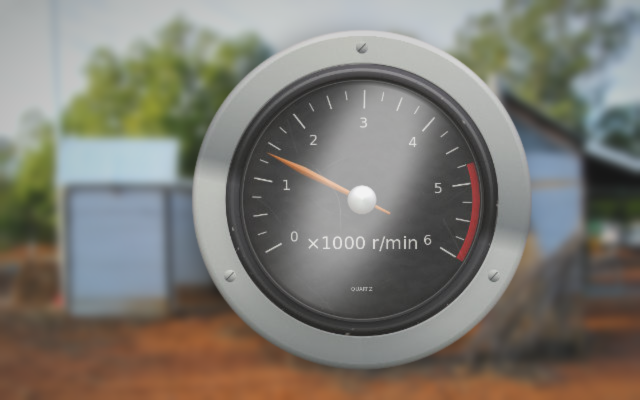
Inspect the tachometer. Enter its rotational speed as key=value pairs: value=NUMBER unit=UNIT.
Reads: value=1375 unit=rpm
